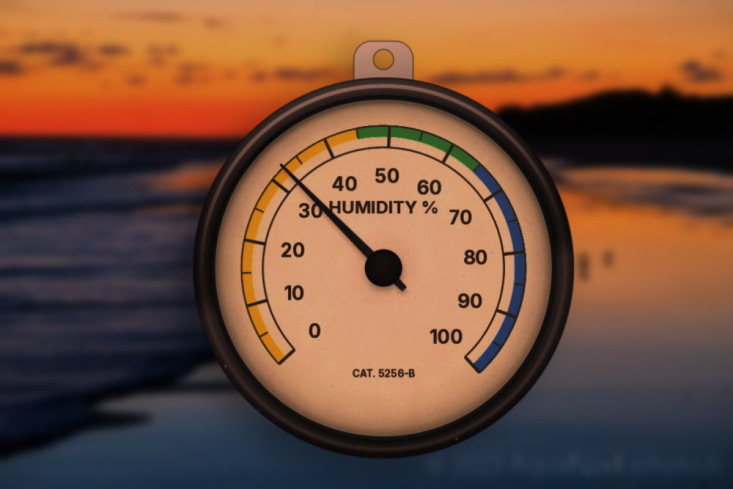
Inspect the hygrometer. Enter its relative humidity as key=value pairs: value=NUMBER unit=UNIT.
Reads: value=32.5 unit=%
